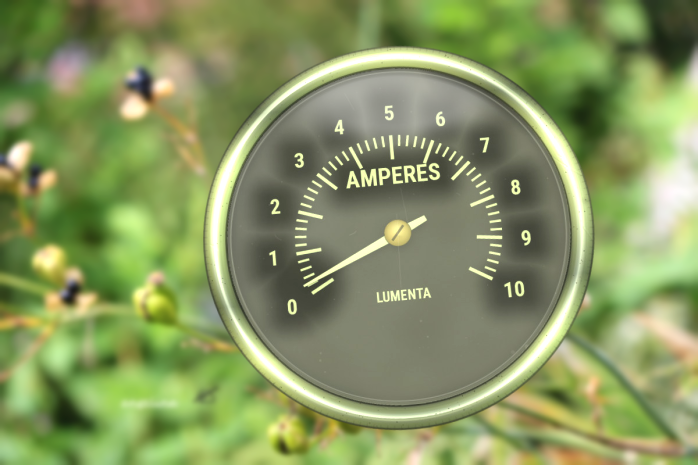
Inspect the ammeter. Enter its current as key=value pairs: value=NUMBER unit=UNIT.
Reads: value=0.2 unit=A
